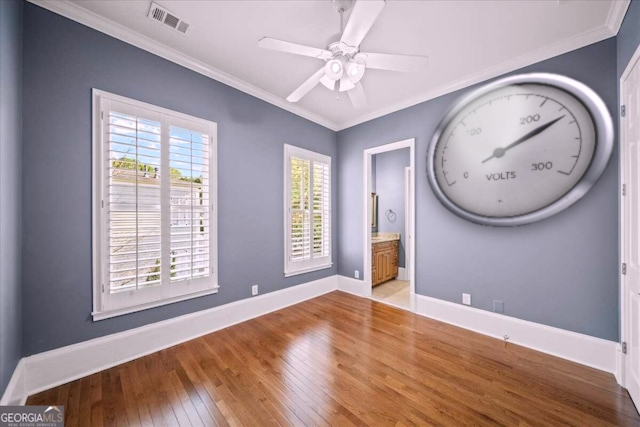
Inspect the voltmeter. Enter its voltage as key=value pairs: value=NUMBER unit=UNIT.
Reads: value=230 unit=V
